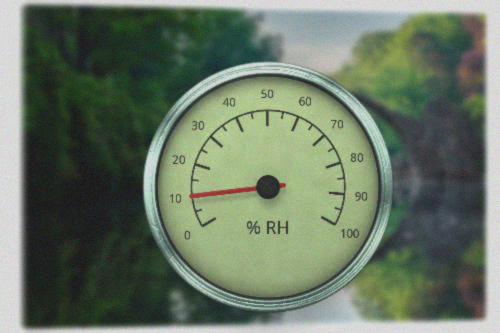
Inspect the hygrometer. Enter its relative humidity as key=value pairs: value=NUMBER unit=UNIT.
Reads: value=10 unit=%
